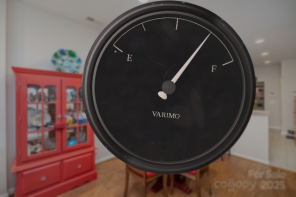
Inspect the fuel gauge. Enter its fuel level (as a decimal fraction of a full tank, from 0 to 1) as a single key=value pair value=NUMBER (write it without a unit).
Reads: value=0.75
